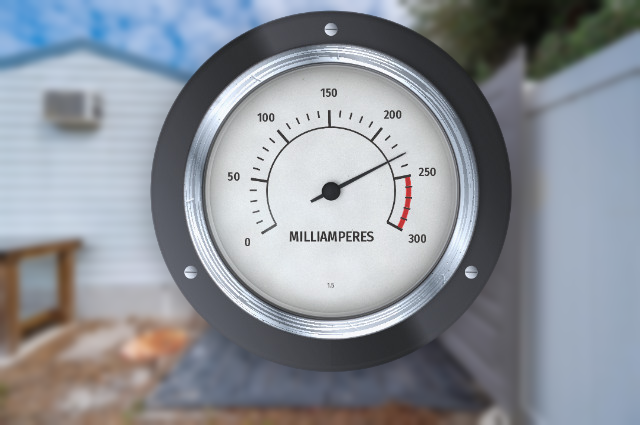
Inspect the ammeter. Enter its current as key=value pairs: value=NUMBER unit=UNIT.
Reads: value=230 unit=mA
